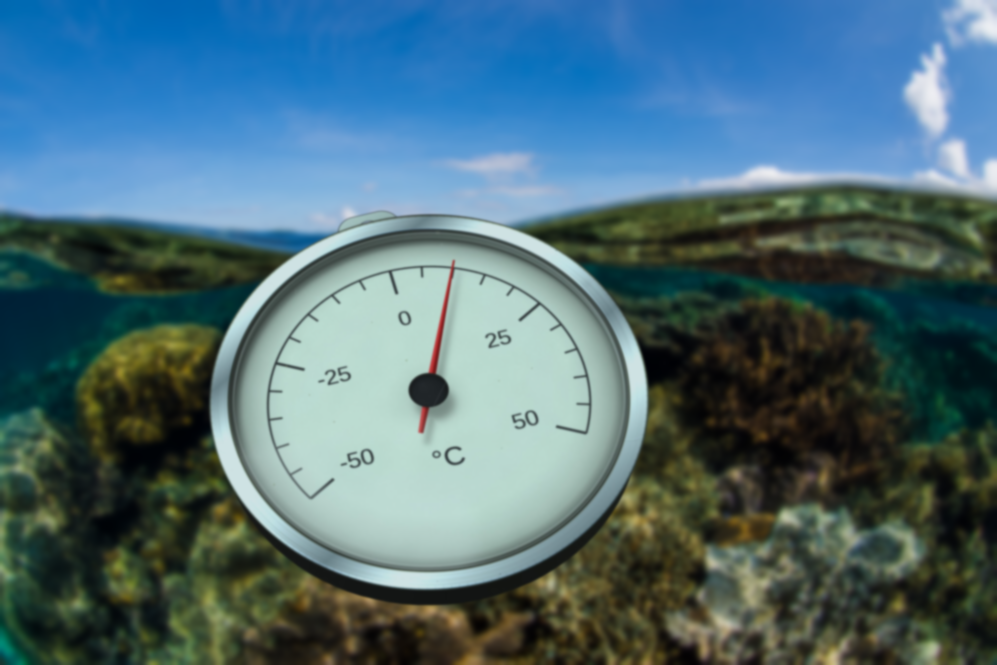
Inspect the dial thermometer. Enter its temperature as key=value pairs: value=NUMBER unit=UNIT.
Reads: value=10 unit=°C
